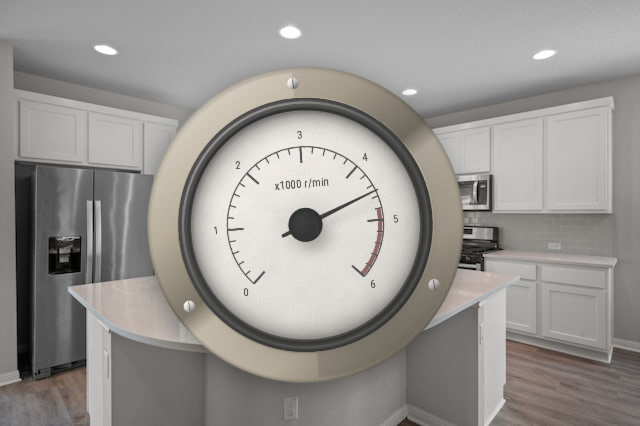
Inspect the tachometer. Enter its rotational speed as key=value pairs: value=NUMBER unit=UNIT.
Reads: value=4500 unit=rpm
